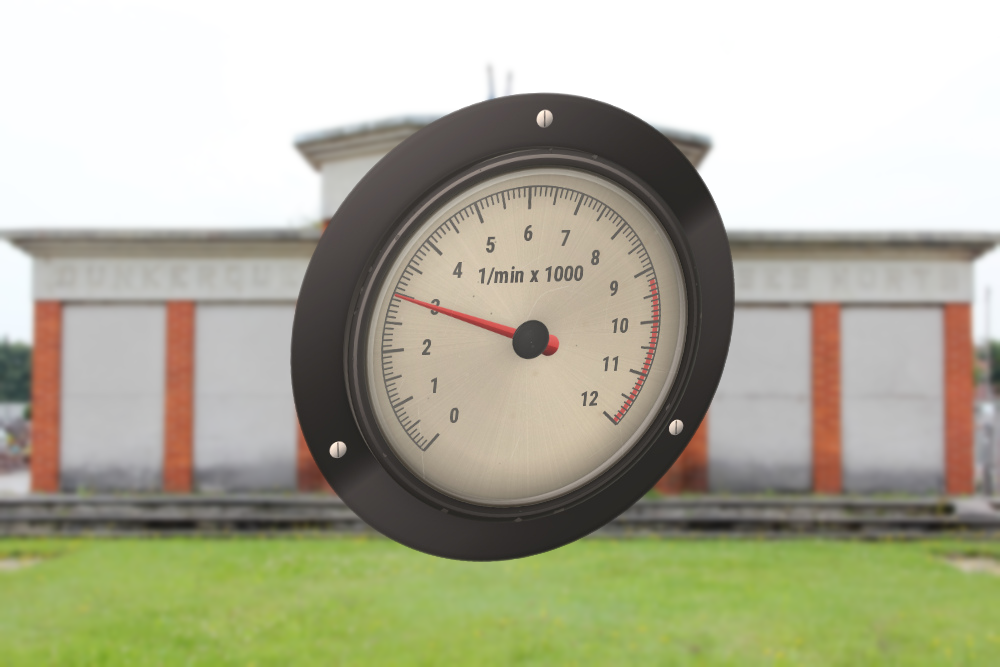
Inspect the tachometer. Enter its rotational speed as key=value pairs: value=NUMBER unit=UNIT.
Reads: value=3000 unit=rpm
